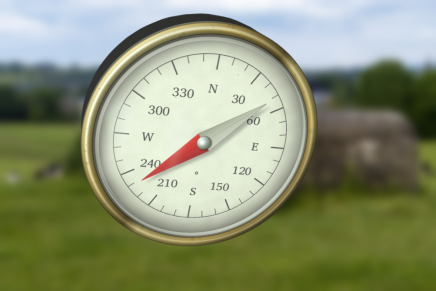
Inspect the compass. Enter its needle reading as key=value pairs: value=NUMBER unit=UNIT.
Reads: value=230 unit=°
